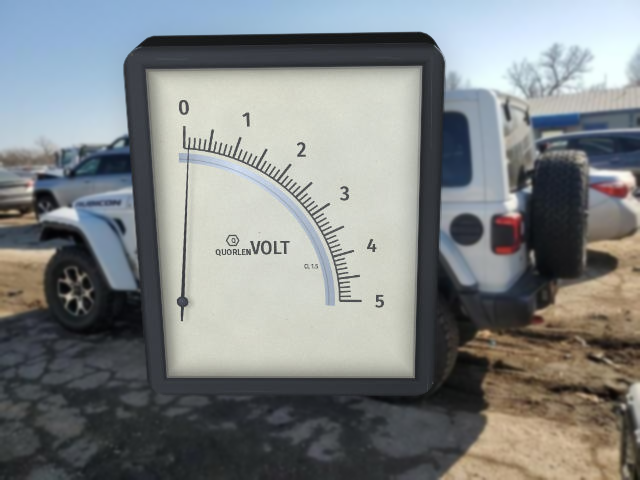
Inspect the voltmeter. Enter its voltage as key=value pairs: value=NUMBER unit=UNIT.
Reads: value=0.1 unit=V
